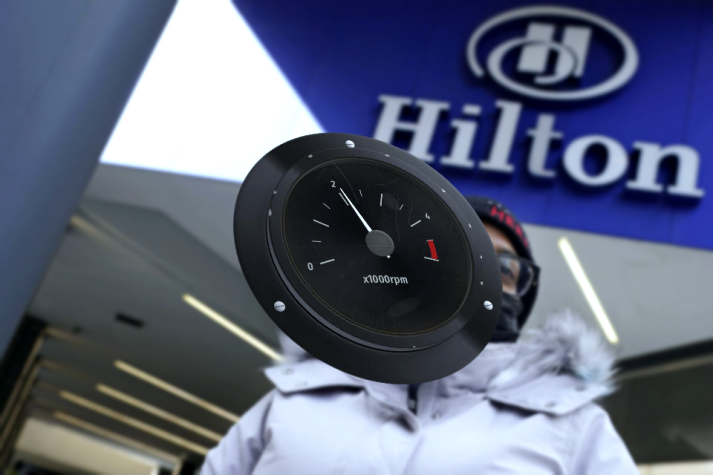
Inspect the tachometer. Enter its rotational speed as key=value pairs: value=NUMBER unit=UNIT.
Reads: value=2000 unit=rpm
